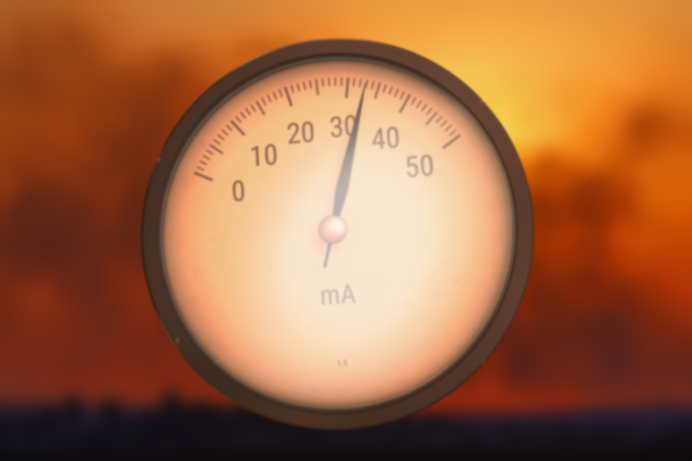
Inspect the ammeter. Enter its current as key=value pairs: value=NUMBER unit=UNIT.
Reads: value=33 unit=mA
